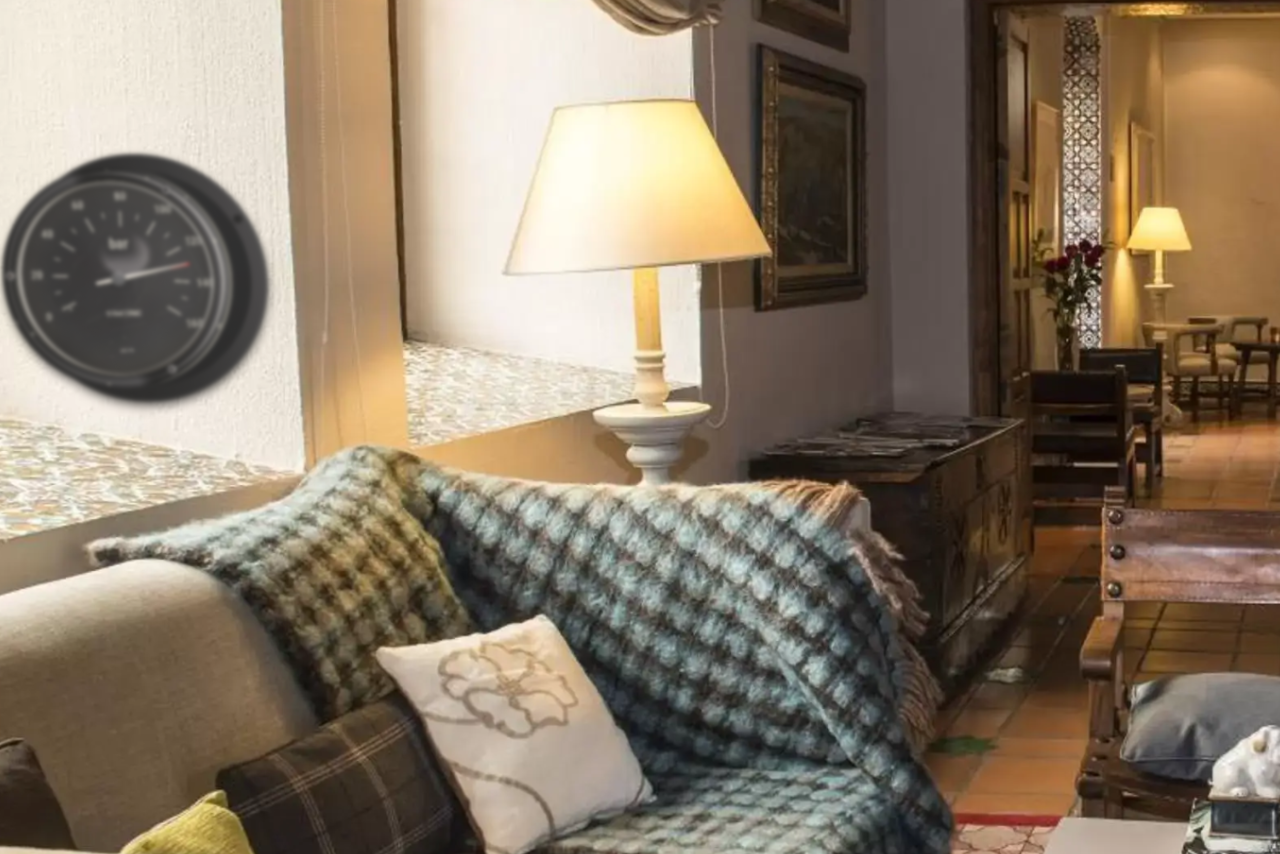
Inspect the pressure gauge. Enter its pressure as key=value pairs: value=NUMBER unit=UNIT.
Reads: value=130 unit=bar
